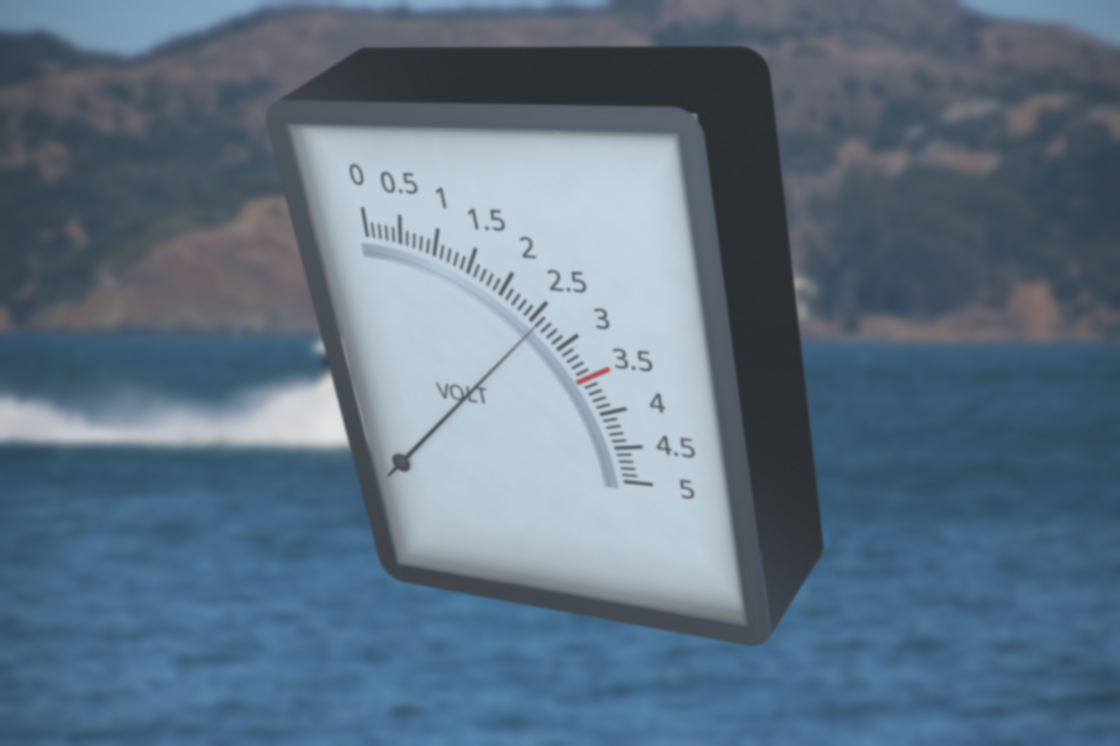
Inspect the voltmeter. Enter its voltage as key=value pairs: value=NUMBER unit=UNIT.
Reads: value=2.6 unit=V
